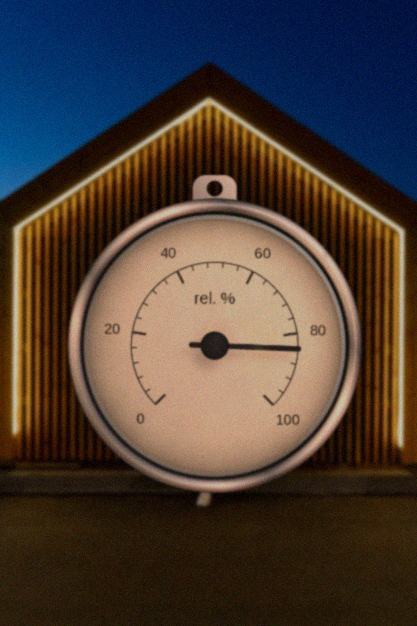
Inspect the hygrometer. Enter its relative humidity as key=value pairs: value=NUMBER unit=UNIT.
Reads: value=84 unit=%
